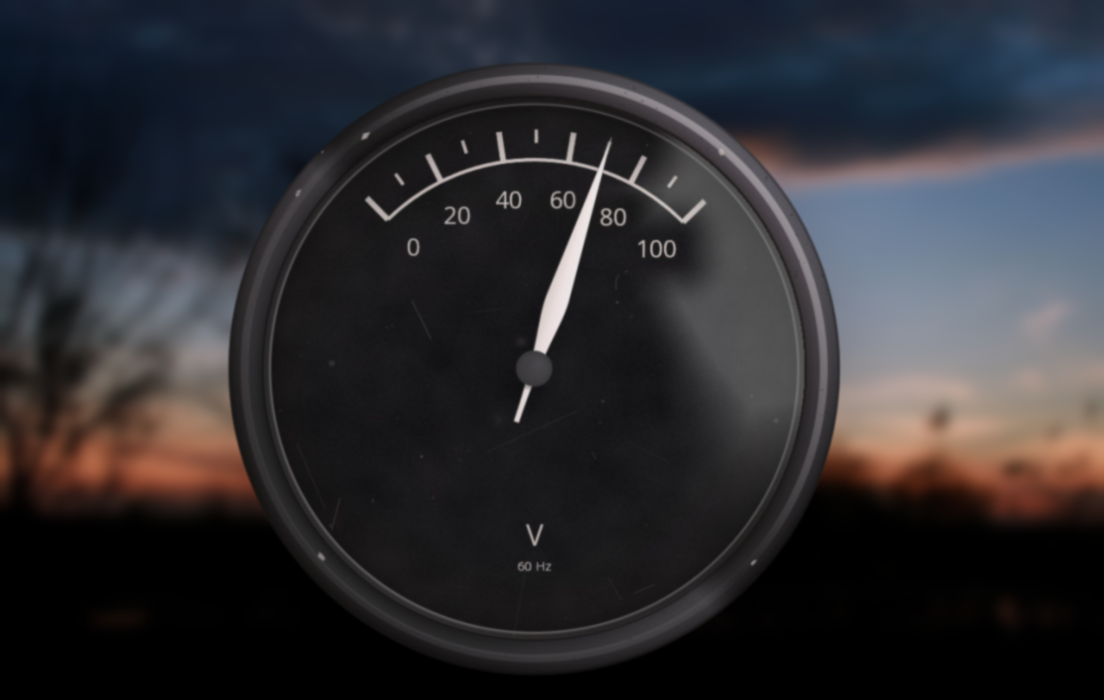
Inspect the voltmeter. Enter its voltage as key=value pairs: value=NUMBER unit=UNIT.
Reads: value=70 unit=V
